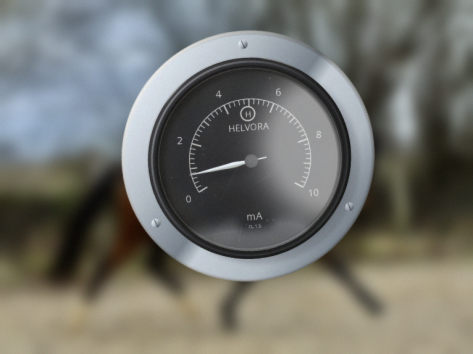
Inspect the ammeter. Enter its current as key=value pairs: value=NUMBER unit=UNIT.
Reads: value=0.8 unit=mA
